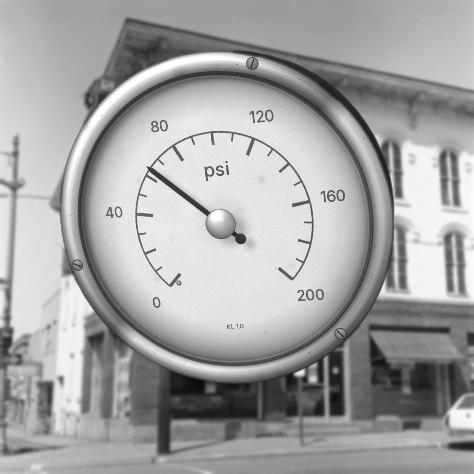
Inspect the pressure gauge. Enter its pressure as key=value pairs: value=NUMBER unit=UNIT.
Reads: value=65 unit=psi
